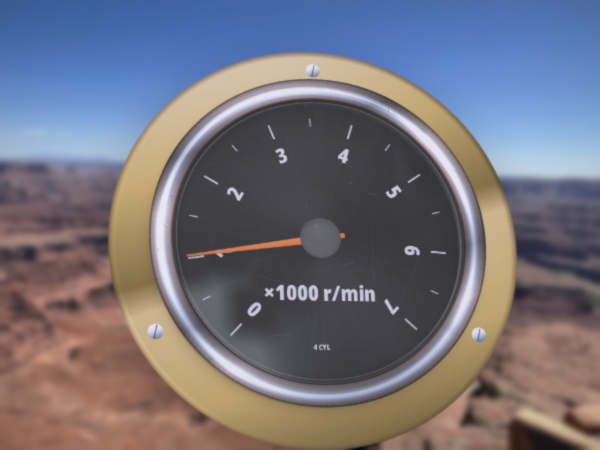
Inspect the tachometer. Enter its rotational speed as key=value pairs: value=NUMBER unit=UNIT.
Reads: value=1000 unit=rpm
